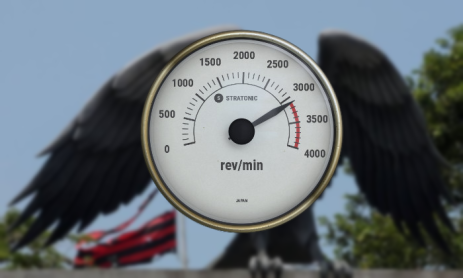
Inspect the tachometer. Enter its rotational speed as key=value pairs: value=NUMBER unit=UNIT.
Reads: value=3100 unit=rpm
